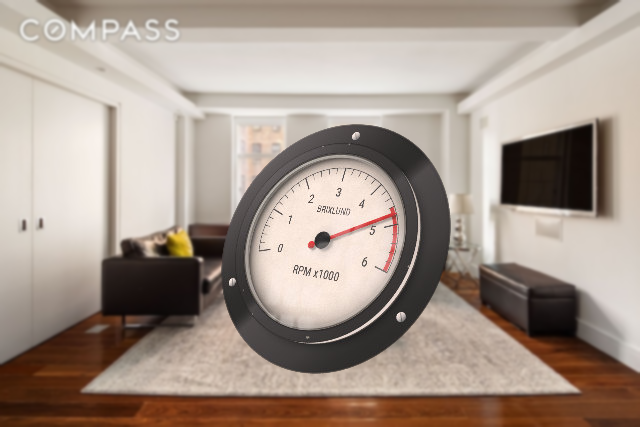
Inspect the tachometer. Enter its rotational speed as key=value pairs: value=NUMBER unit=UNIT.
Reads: value=4800 unit=rpm
